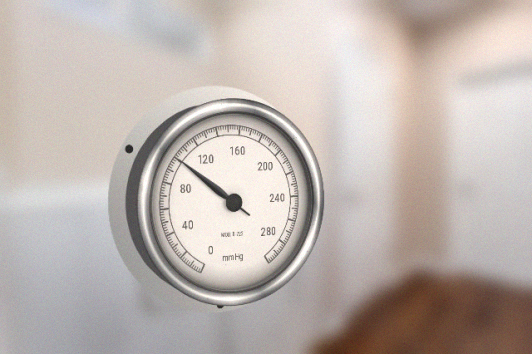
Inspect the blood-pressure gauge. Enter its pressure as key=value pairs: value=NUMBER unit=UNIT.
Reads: value=100 unit=mmHg
